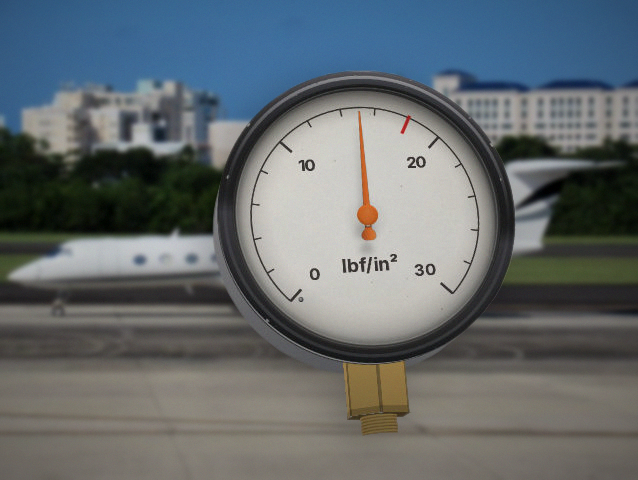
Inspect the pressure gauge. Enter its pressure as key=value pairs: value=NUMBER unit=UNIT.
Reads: value=15 unit=psi
